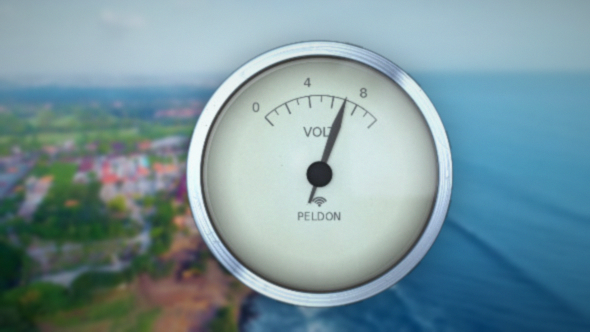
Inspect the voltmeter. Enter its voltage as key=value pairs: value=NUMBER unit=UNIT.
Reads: value=7 unit=V
